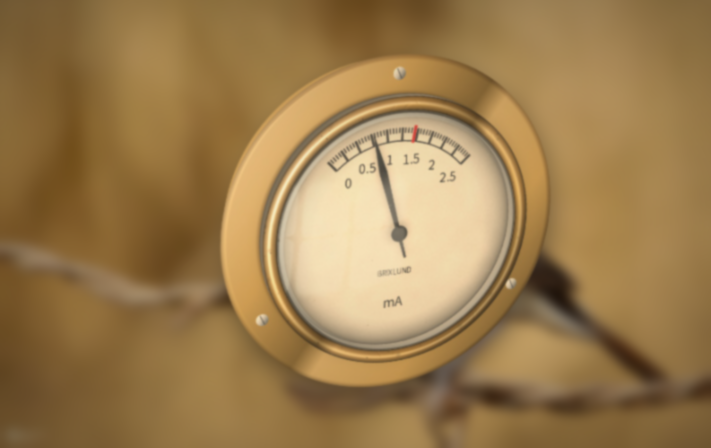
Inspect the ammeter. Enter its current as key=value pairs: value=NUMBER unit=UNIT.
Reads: value=0.75 unit=mA
